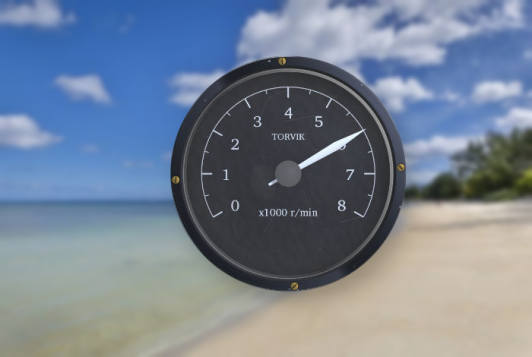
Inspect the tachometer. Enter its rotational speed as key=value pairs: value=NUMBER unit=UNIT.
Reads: value=6000 unit=rpm
